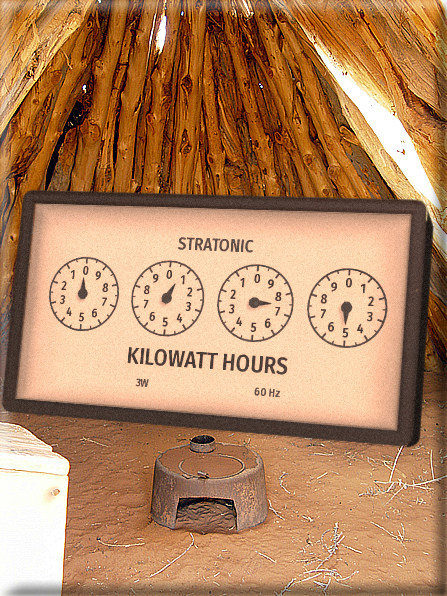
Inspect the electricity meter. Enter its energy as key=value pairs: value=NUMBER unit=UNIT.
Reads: value=75 unit=kWh
